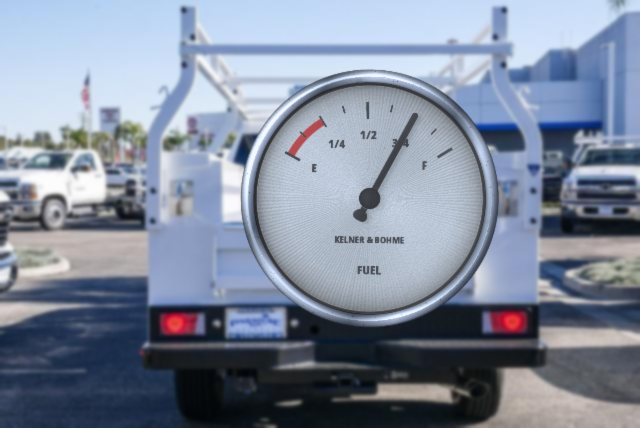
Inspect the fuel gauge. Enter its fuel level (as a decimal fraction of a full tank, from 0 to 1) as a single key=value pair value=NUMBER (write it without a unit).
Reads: value=0.75
